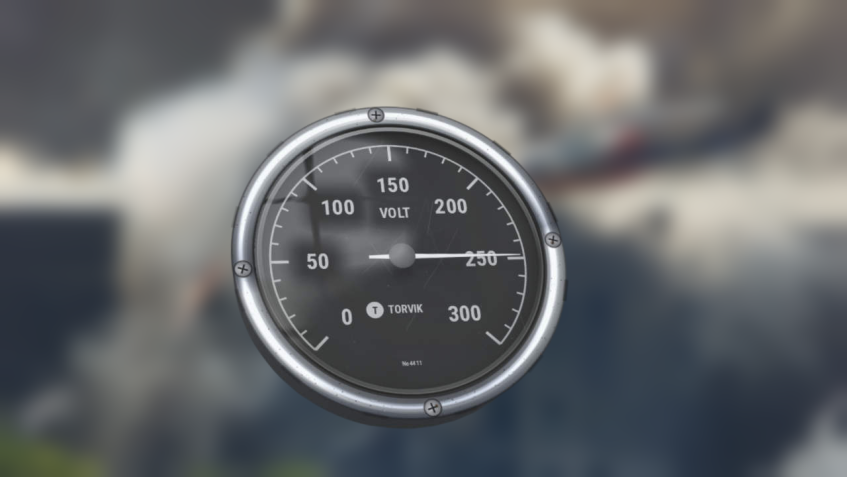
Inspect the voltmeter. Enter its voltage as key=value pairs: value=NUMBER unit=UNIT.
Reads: value=250 unit=V
